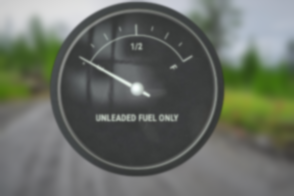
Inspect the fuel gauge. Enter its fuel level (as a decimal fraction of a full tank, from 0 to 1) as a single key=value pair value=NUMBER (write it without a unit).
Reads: value=0
